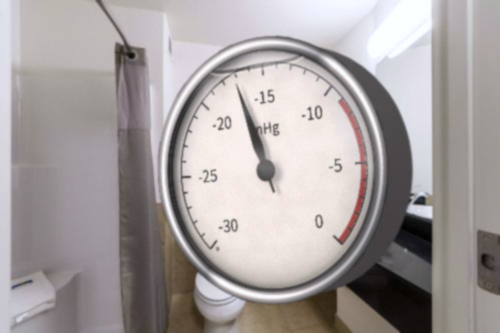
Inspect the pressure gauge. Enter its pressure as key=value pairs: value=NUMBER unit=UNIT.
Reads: value=-17 unit=inHg
